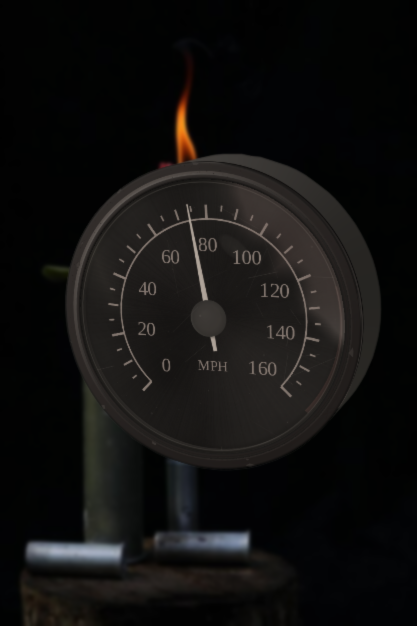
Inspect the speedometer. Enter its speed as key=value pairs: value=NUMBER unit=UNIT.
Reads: value=75 unit=mph
